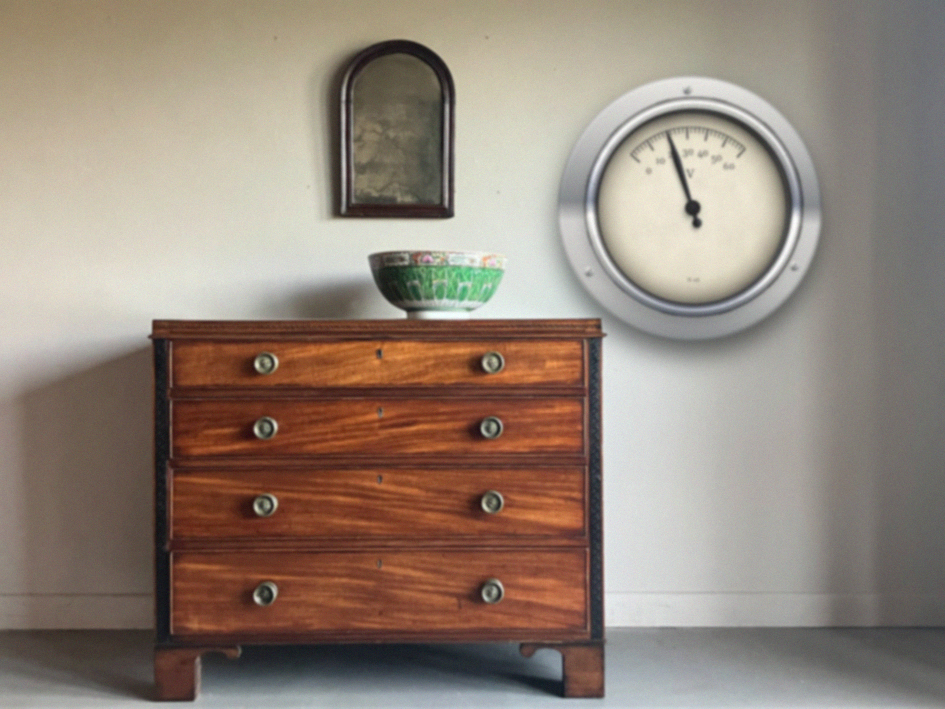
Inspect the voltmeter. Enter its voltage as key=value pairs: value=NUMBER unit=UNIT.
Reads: value=20 unit=V
